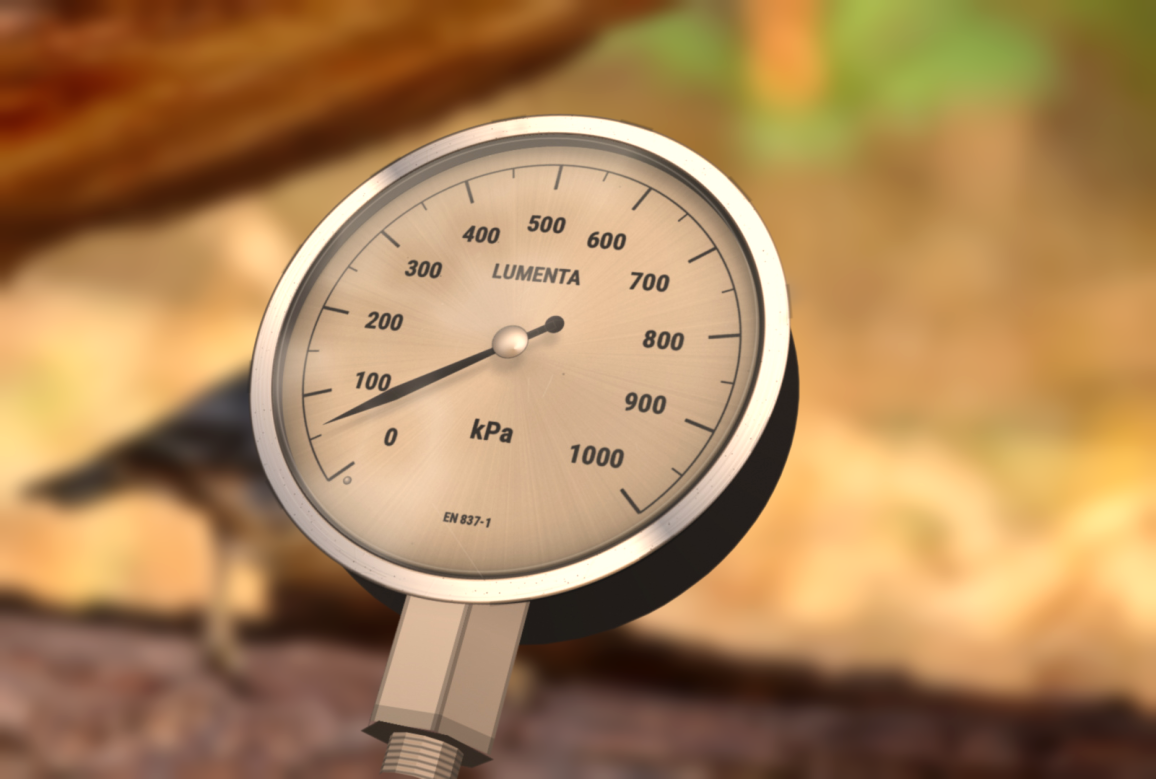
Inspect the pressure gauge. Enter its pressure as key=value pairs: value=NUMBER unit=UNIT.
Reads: value=50 unit=kPa
